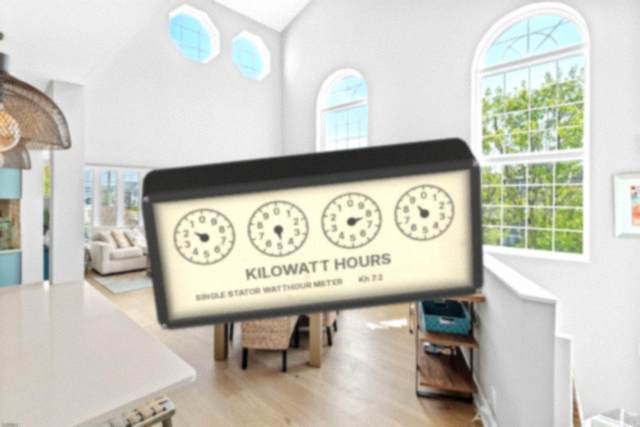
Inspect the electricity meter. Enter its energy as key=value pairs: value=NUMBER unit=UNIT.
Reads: value=1479 unit=kWh
